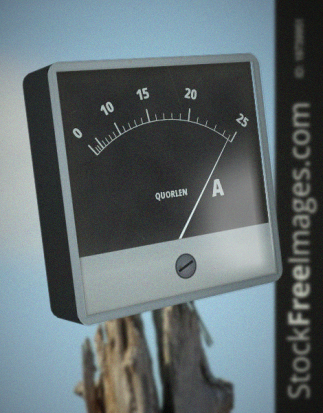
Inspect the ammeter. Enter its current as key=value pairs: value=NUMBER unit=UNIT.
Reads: value=24.5 unit=A
